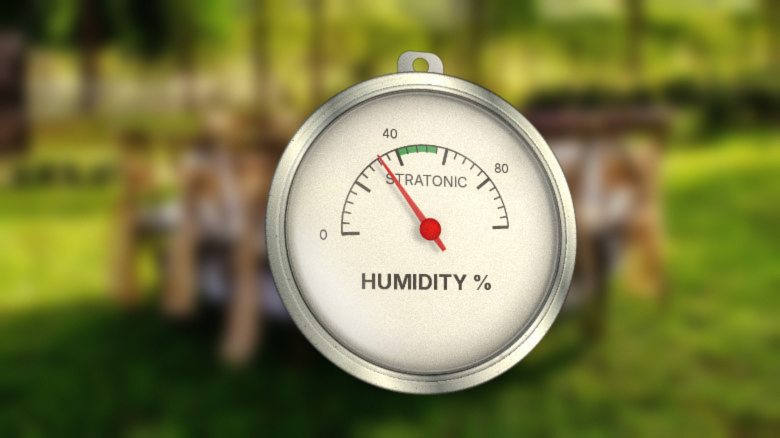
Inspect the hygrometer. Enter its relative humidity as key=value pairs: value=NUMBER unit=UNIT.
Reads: value=32 unit=%
